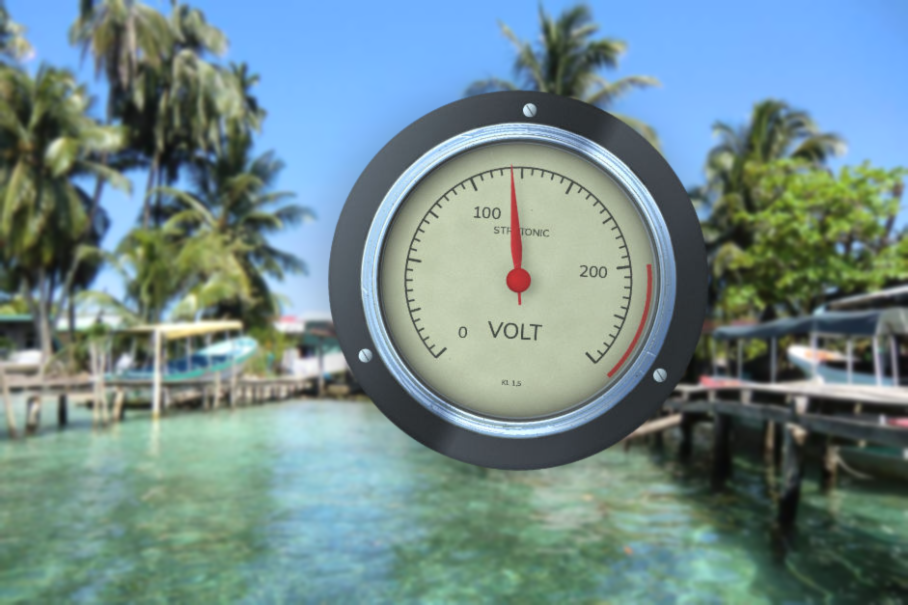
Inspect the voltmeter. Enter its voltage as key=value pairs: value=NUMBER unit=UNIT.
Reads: value=120 unit=V
